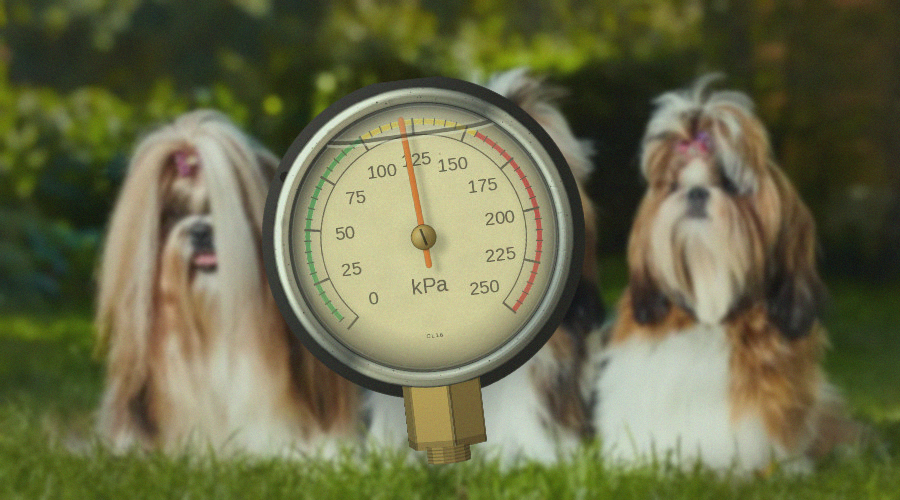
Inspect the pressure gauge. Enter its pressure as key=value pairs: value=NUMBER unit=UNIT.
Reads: value=120 unit=kPa
